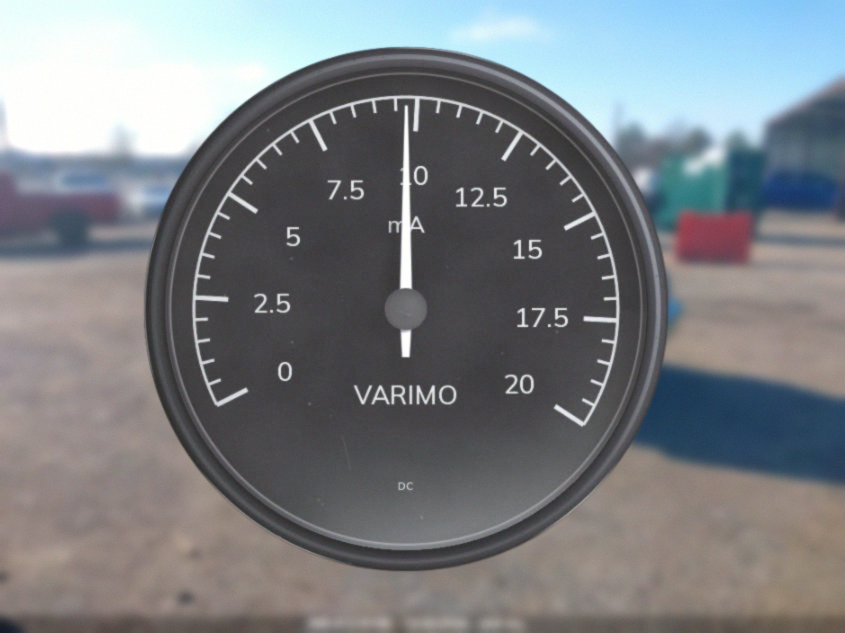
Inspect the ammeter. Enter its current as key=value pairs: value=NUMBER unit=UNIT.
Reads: value=9.75 unit=mA
